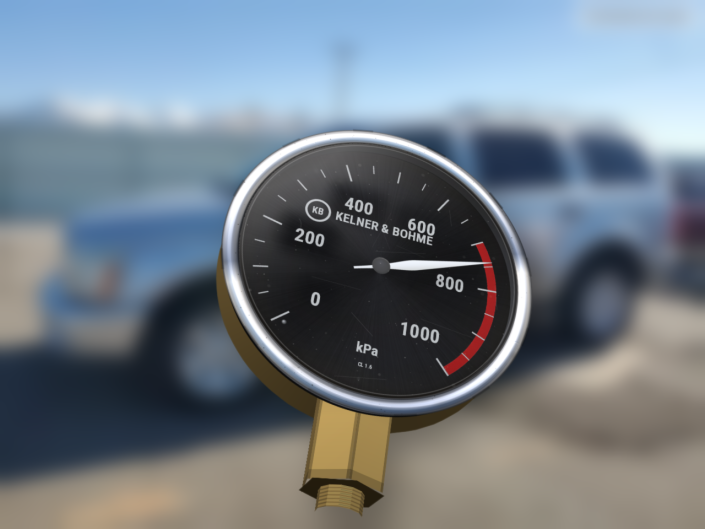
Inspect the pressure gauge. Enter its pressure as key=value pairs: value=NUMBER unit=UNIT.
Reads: value=750 unit=kPa
